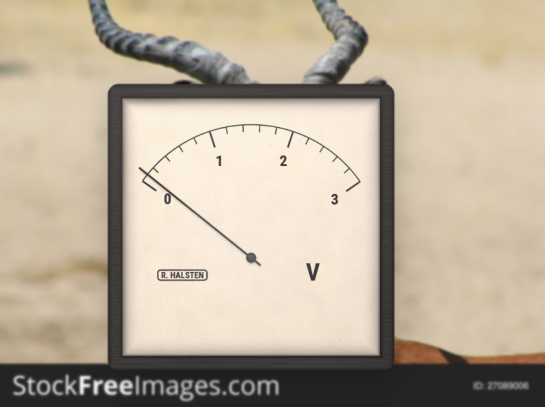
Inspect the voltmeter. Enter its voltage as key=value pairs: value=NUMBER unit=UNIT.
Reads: value=0.1 unit=V
